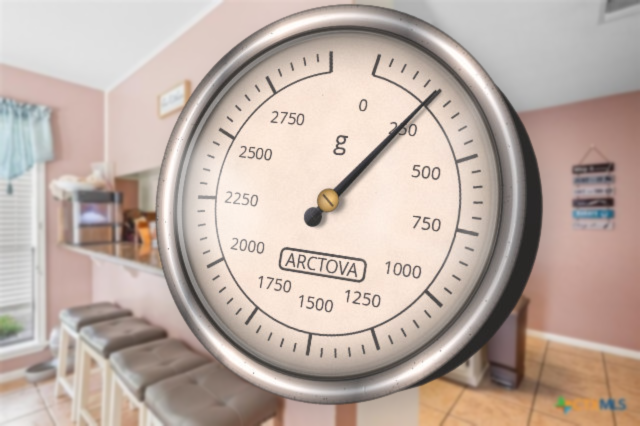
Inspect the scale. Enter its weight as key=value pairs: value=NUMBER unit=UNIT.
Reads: value=250 unit=g
